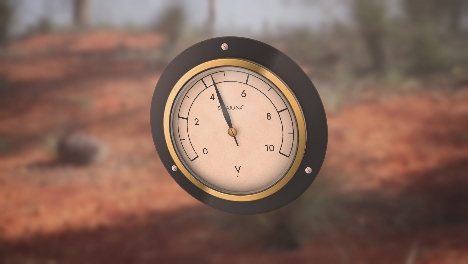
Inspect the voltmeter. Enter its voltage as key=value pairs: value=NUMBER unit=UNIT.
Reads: value=4.5 unit=V
